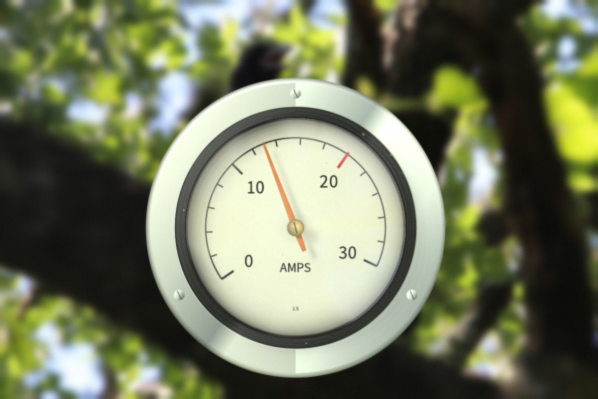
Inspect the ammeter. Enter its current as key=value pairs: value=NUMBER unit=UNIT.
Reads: value=13 unit=A
